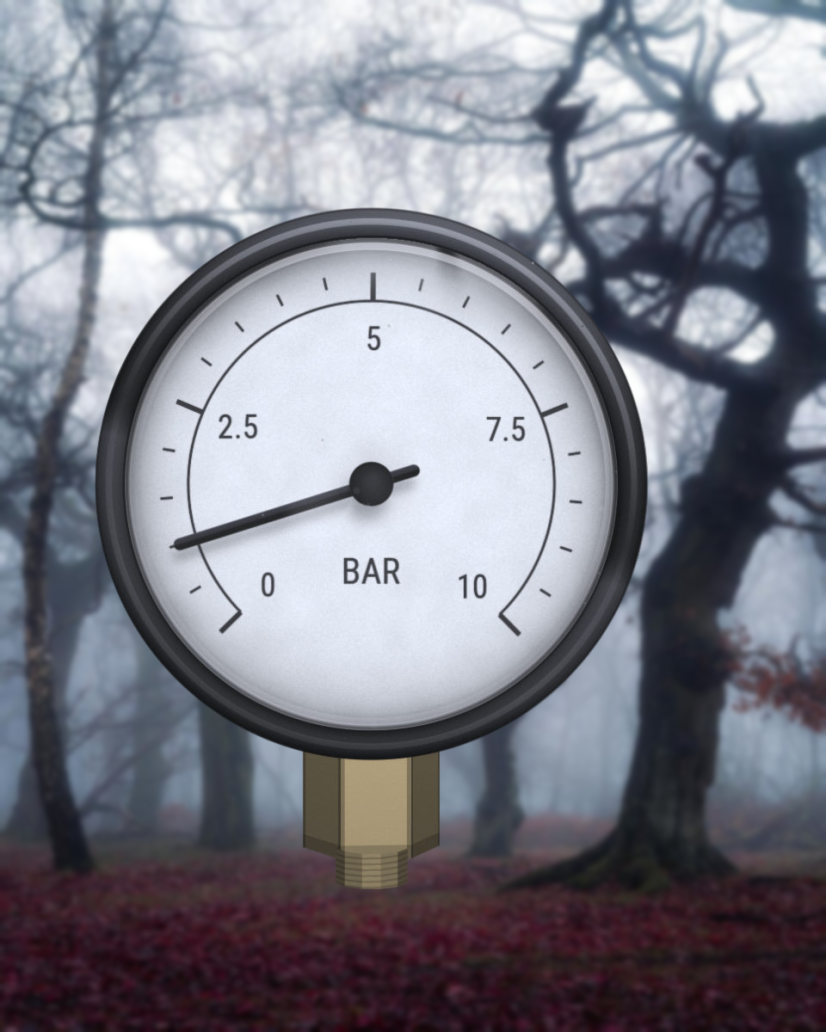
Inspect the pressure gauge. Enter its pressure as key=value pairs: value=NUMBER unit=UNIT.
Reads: value=1 unit=bar
